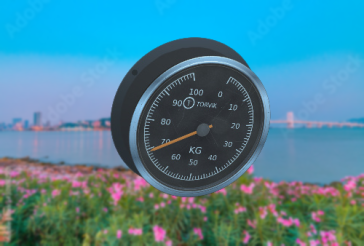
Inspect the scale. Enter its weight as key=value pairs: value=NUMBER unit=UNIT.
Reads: value=70 unit=kg
